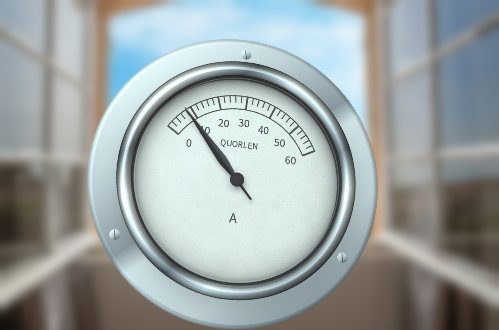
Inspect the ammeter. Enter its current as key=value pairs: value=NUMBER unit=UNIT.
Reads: value=8 unit=A
